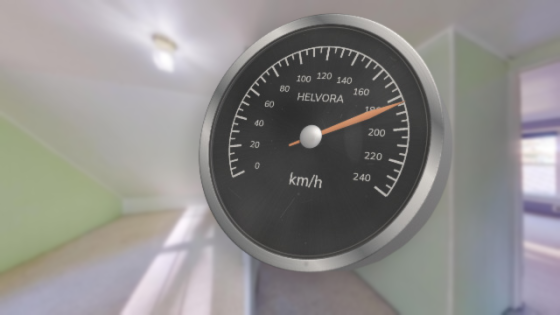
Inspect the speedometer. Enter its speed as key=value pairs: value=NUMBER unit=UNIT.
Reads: value=185 unit=km/h
